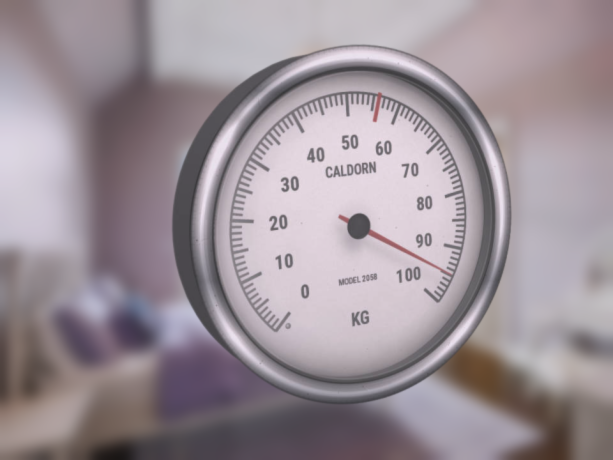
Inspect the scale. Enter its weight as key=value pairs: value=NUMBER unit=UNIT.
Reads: value=95 unit=kg
